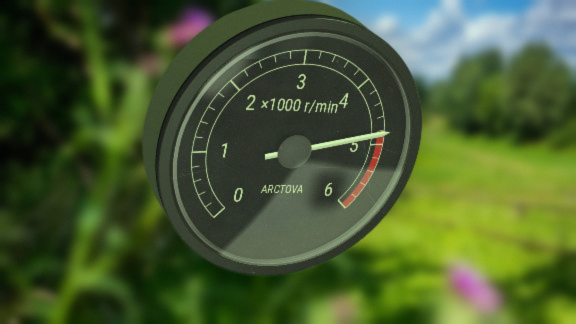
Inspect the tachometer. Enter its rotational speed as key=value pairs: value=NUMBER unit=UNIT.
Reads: value=4800 unit=rpm
